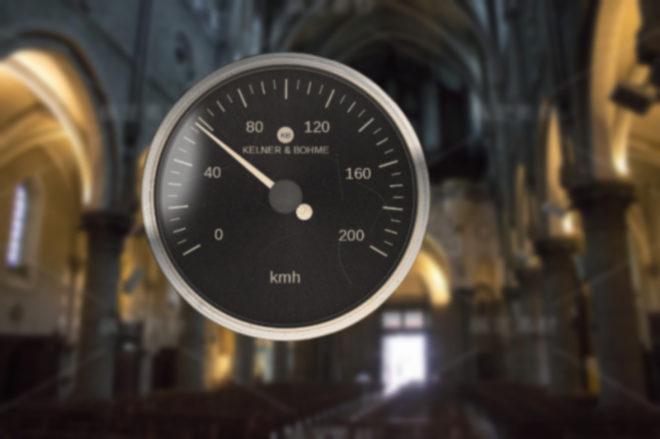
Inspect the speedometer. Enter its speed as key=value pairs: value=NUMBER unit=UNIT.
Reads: value=57.5 unit=km/h
